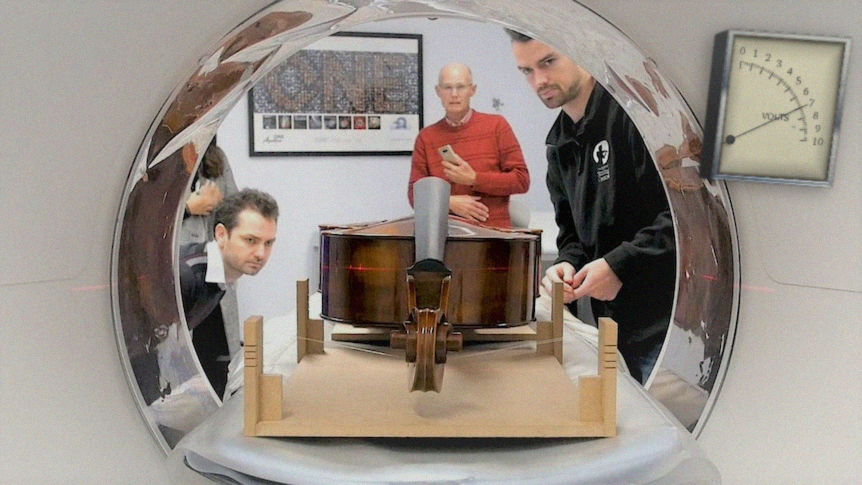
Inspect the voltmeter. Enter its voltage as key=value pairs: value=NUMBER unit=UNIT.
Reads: value=7 unit=V
